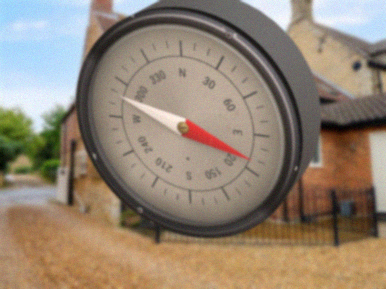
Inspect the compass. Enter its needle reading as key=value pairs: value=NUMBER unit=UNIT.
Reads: value=110 unit=°
